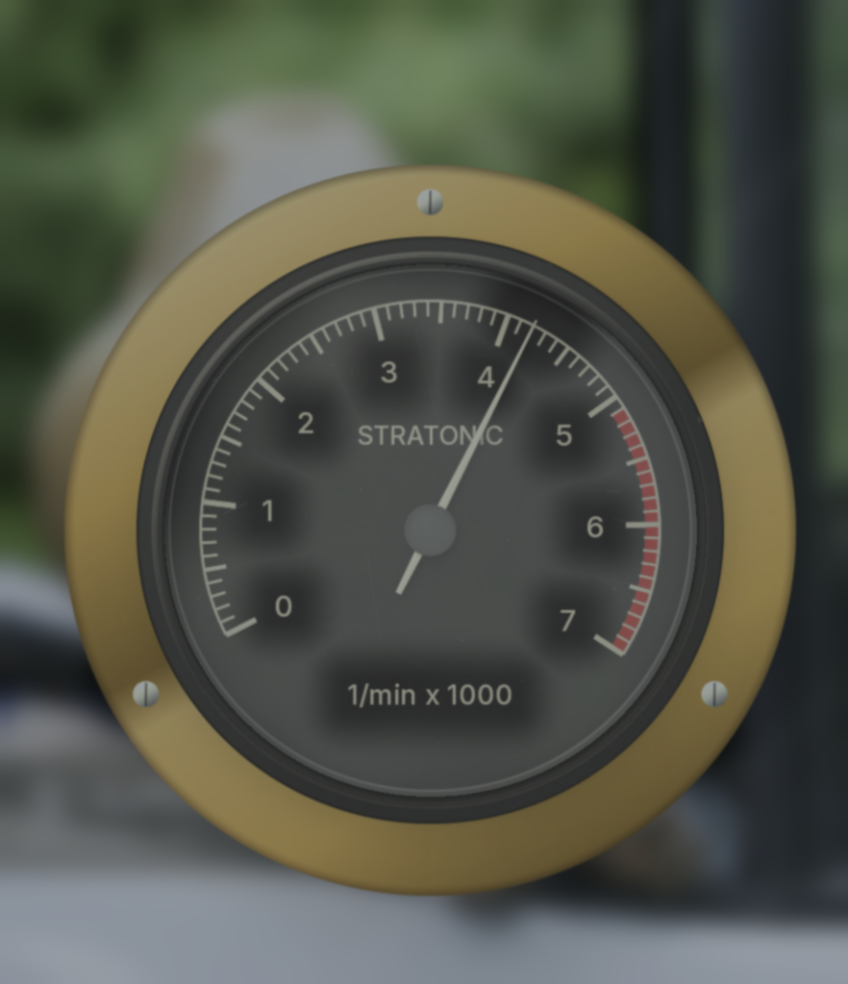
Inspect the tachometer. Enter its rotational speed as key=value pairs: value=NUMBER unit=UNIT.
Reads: value=4200 unit=rpm
